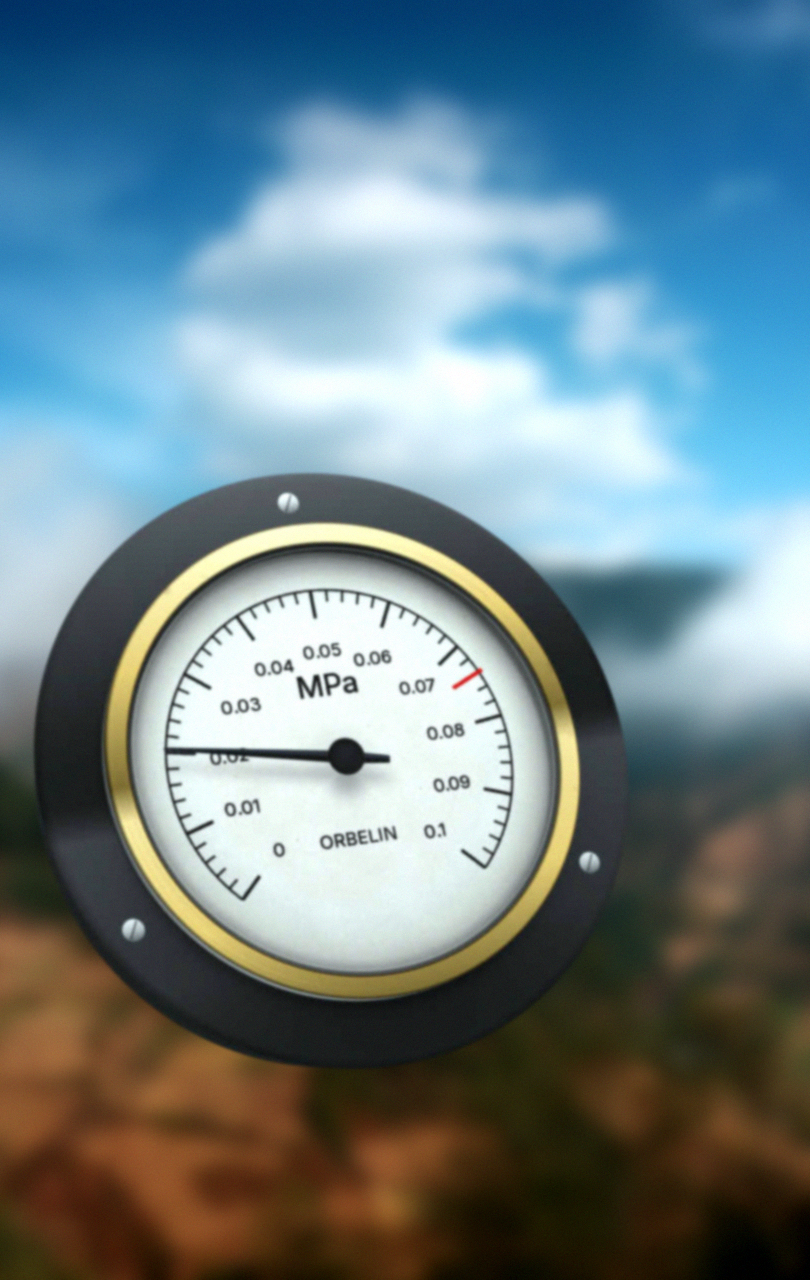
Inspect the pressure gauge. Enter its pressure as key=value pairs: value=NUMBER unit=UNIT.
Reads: value=0.02 unit=MPa
